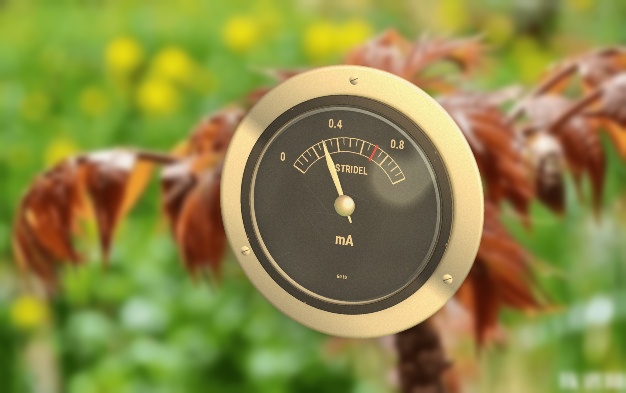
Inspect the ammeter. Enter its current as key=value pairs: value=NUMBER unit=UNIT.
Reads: value=0.3 unit=mA
